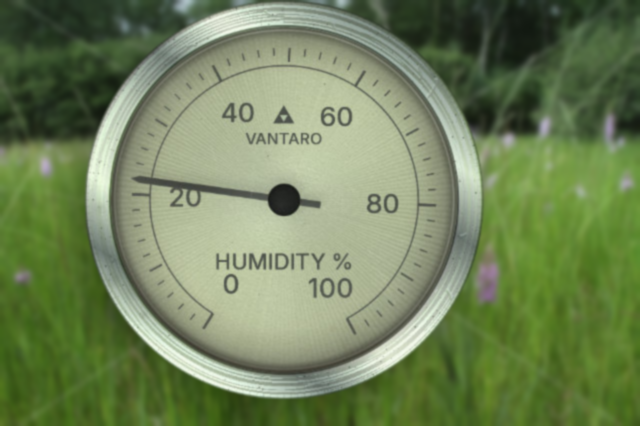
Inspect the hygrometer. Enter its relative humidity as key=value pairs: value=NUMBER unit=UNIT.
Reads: value=22 unit=%
